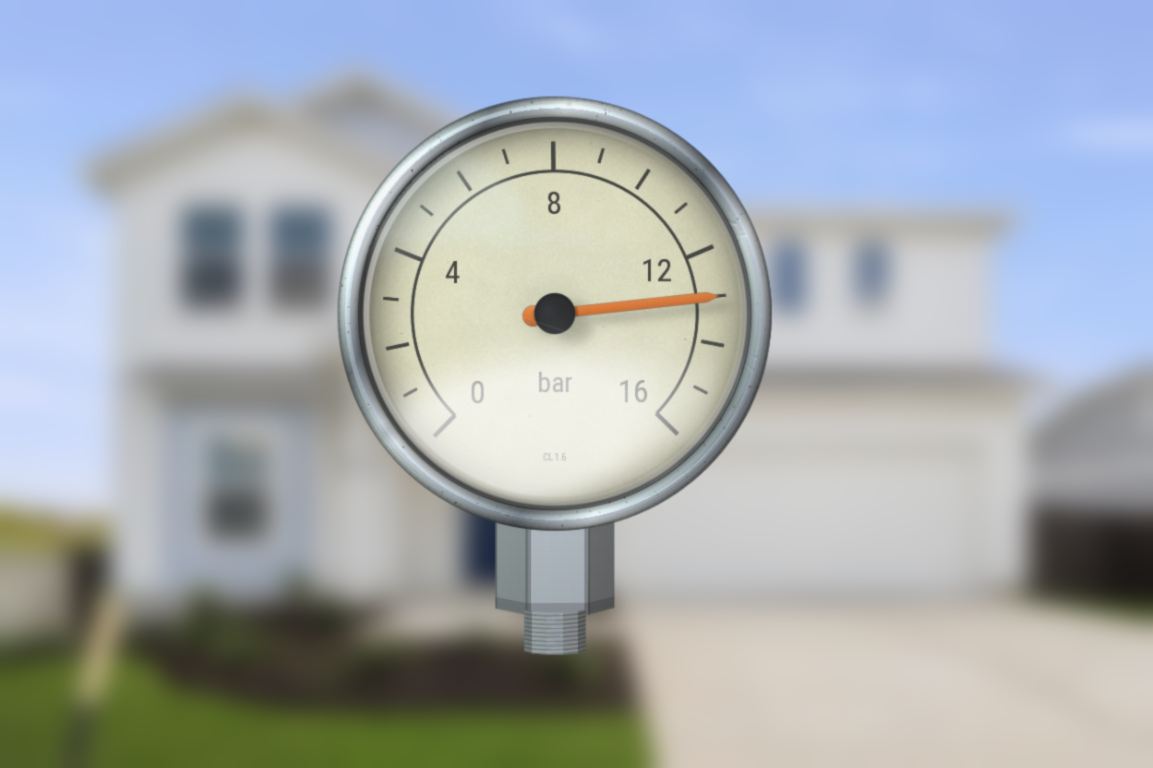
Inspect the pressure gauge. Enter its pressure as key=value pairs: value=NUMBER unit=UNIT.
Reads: value=13 unit=bar
